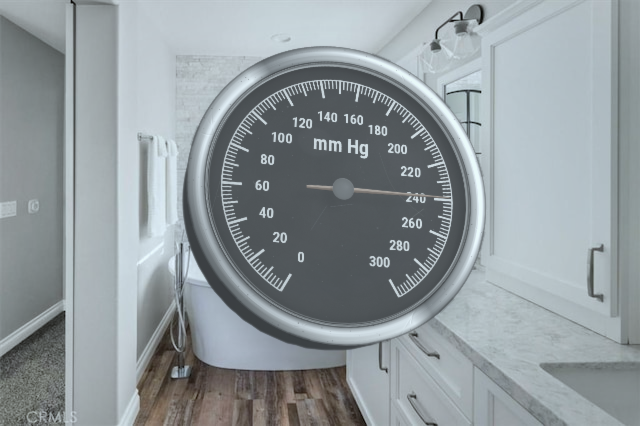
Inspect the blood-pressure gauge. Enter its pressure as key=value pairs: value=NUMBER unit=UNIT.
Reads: value=240 unit=mmHg
